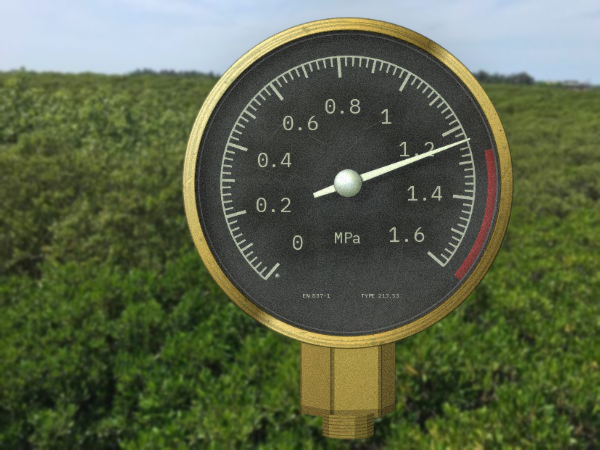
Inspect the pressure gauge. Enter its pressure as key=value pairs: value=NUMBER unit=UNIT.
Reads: value=1.24 unit=MPa
